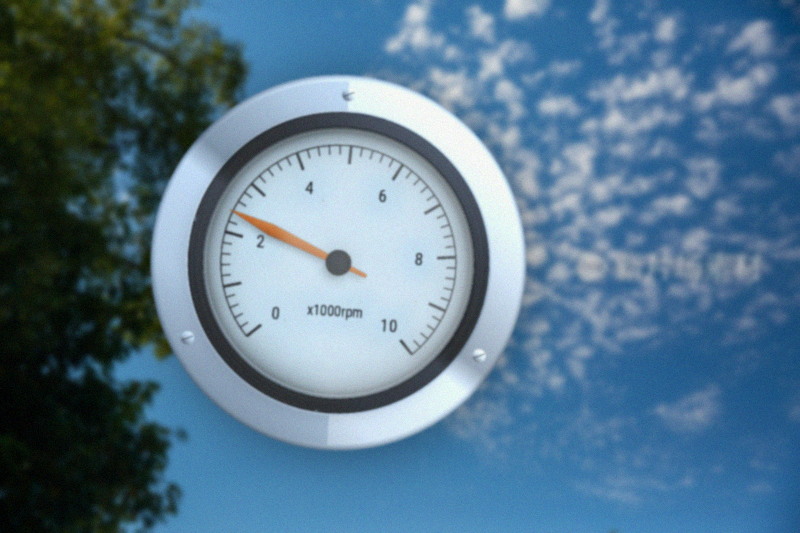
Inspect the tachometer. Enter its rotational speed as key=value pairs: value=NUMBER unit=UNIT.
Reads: value=2400 unit=rpm
